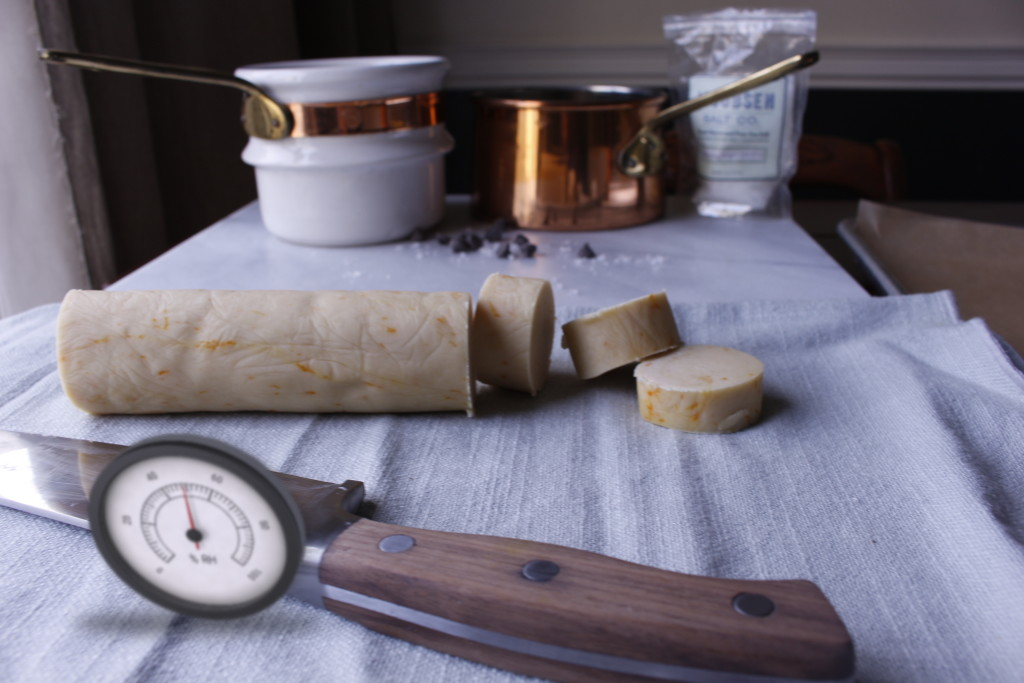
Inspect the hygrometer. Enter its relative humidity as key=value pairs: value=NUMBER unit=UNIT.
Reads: value=50 unit=%
